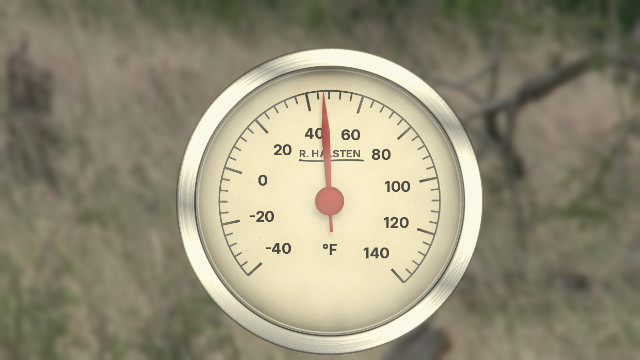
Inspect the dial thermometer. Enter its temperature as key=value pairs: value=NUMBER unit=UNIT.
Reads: value=46 unit=°F
